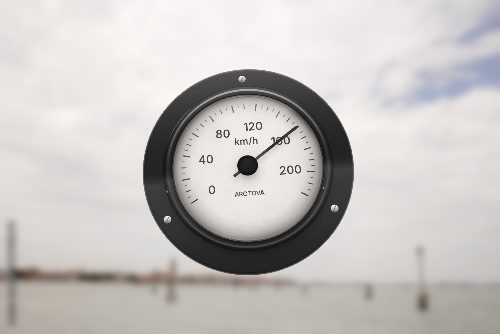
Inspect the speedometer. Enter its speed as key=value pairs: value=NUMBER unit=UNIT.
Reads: value=160 unit=km/h
